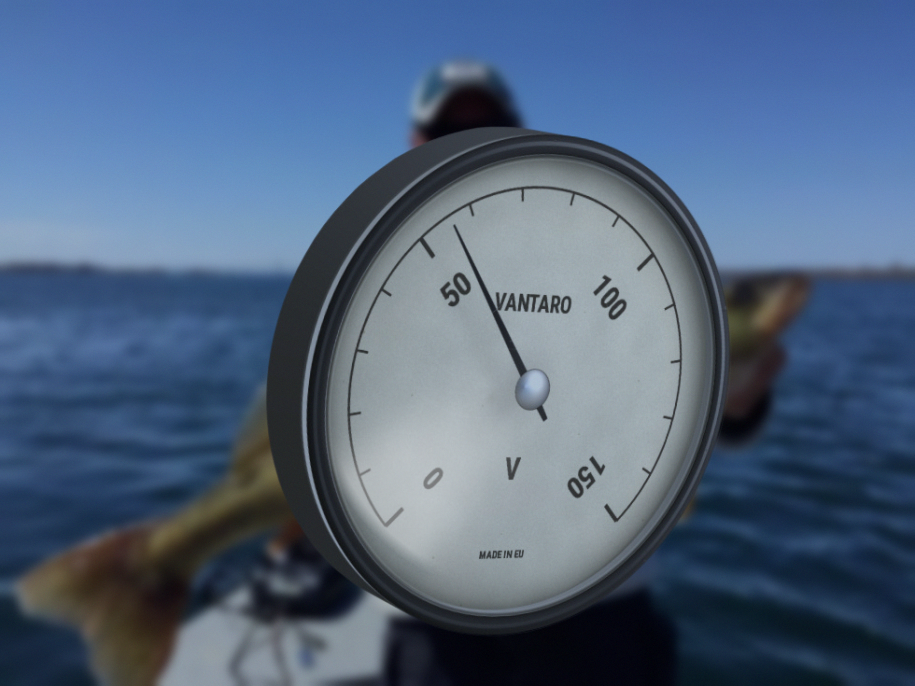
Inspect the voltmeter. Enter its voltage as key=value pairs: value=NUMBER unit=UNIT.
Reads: value=55 unit=V
